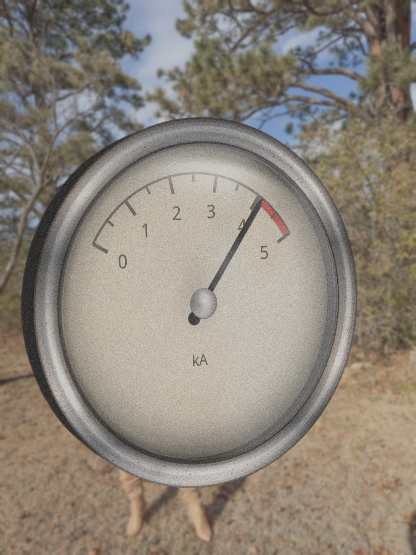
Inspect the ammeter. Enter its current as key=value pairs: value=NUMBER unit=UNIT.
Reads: value=4 unit=kA
